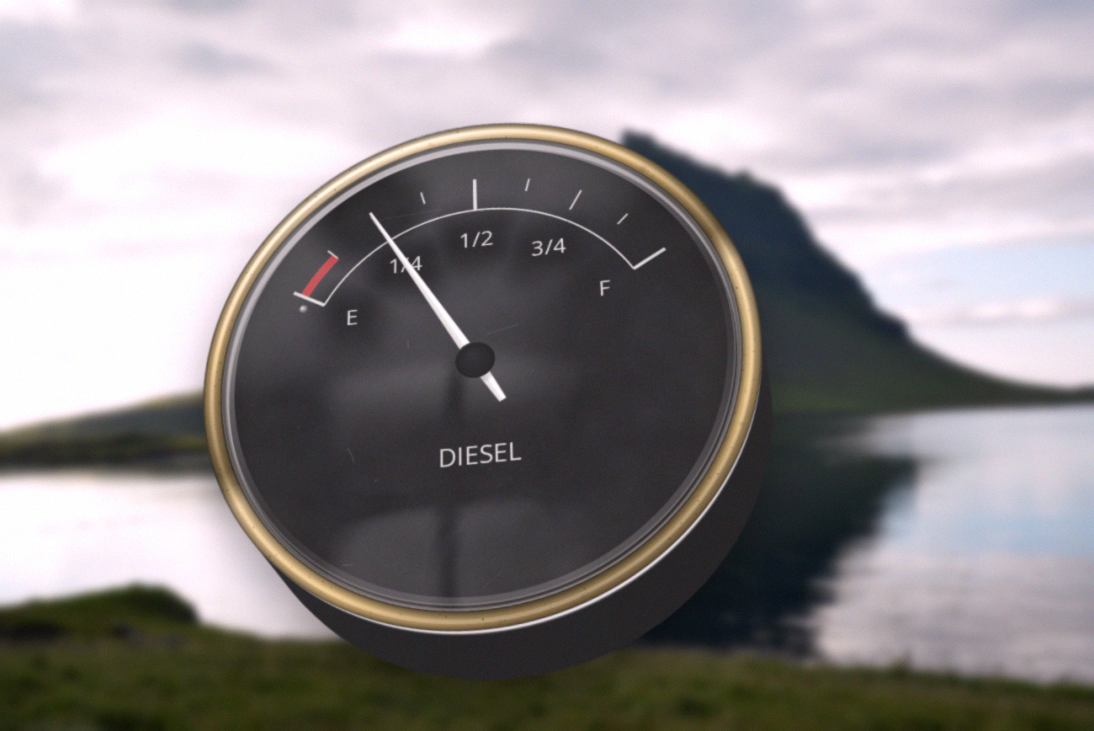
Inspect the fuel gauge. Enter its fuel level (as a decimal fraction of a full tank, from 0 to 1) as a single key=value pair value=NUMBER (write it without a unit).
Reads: value=0.25
